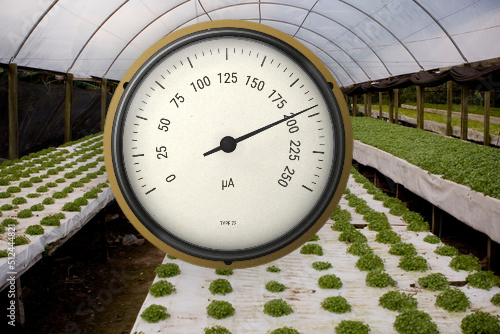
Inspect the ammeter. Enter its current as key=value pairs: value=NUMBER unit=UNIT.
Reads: value=195 unit=µA
